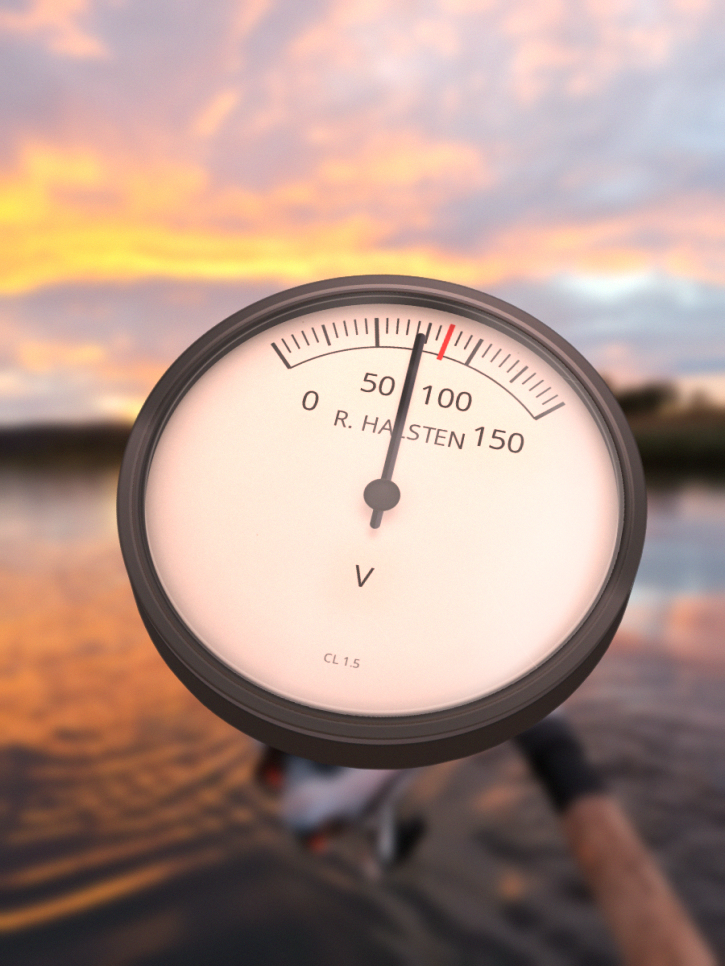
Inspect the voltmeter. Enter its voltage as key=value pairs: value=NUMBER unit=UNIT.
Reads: value=72.5 unit=V
